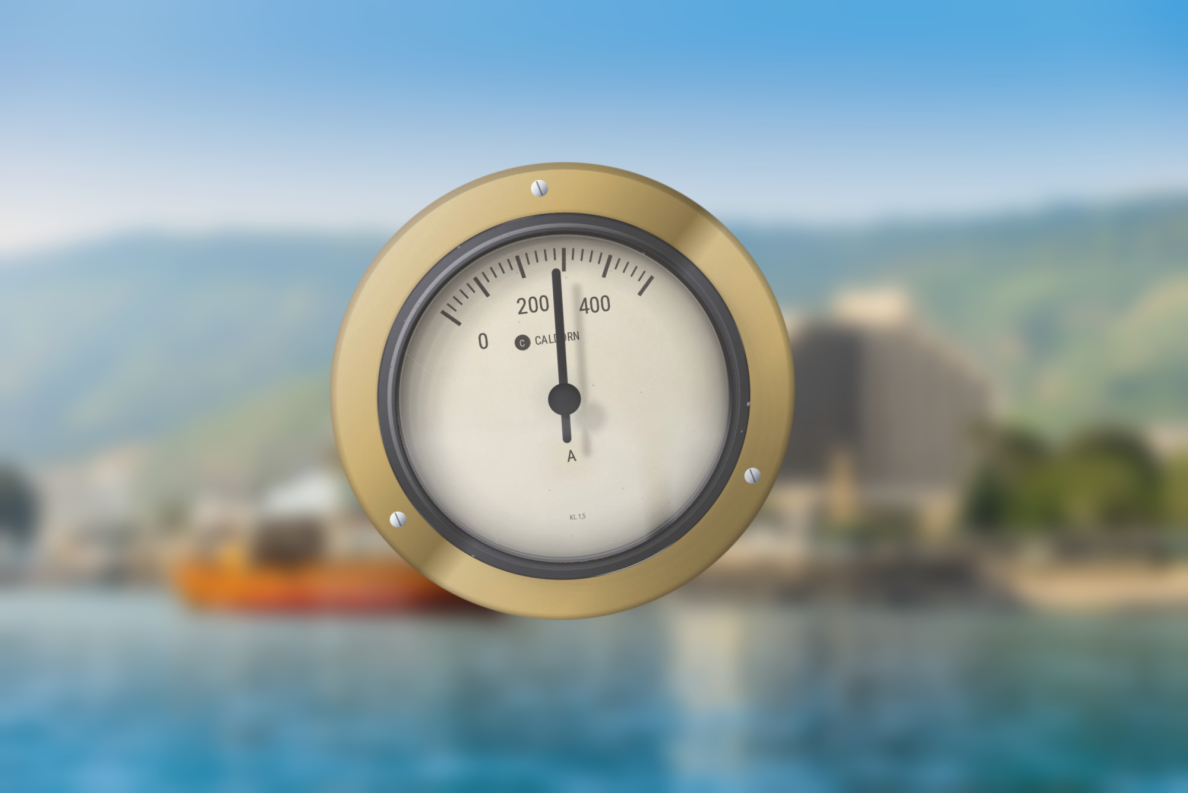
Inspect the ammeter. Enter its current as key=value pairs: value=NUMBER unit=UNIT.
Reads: value=280 unit=A
